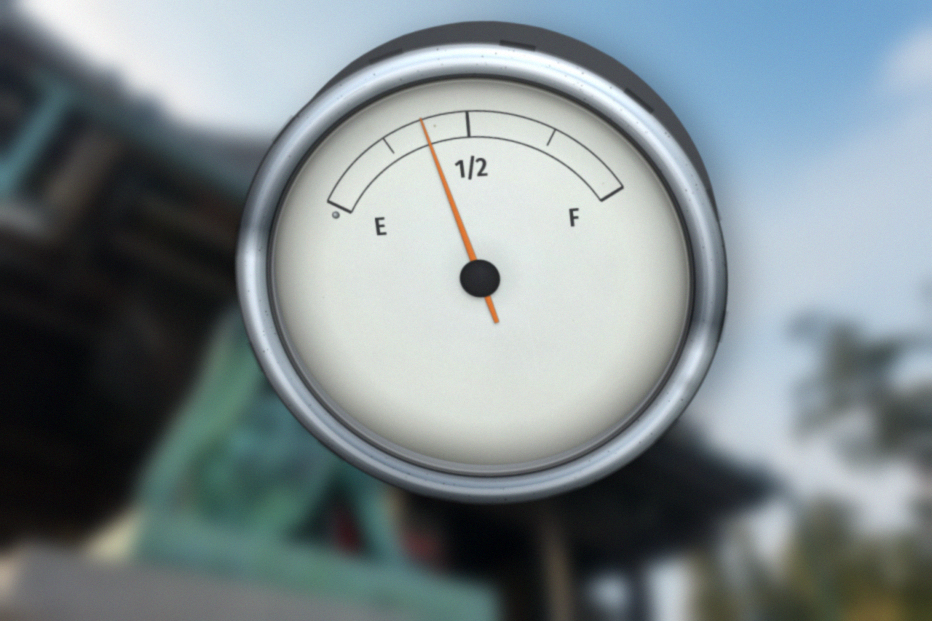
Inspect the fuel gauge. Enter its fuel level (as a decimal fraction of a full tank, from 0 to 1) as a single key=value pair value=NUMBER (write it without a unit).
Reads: value=0.375
